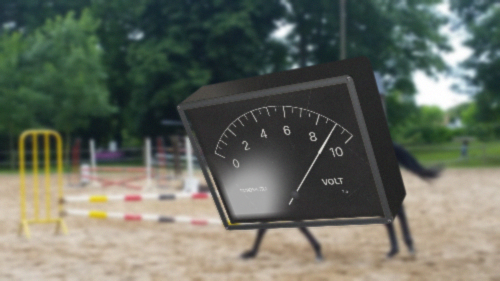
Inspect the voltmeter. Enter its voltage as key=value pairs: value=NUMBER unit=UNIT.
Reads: value=9 unit=V
